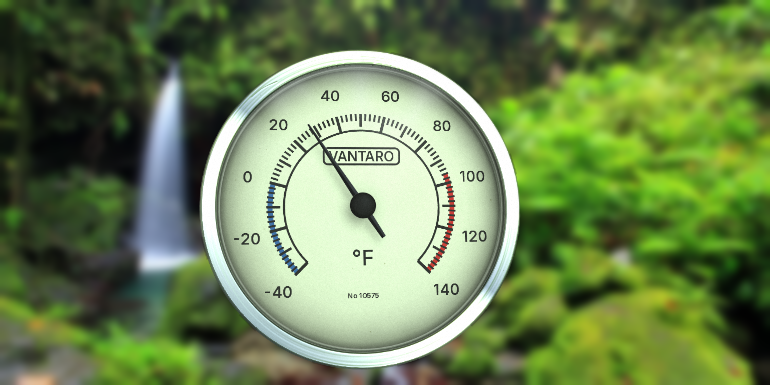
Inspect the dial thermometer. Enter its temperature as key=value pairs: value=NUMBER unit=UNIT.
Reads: value=28 unit=°F
